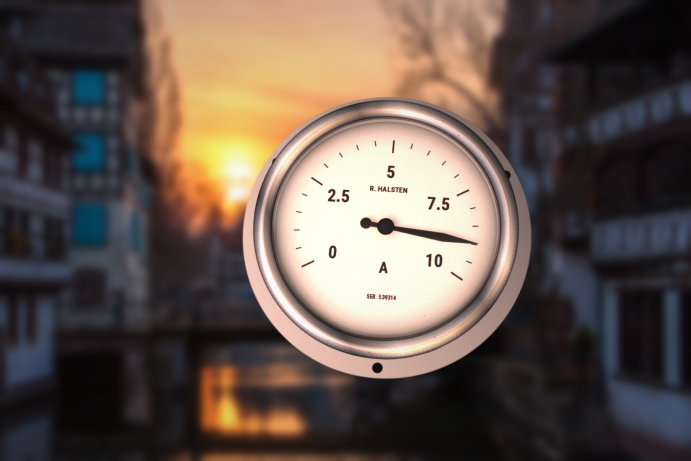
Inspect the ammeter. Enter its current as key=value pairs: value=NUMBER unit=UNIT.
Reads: value=9 unit=A
